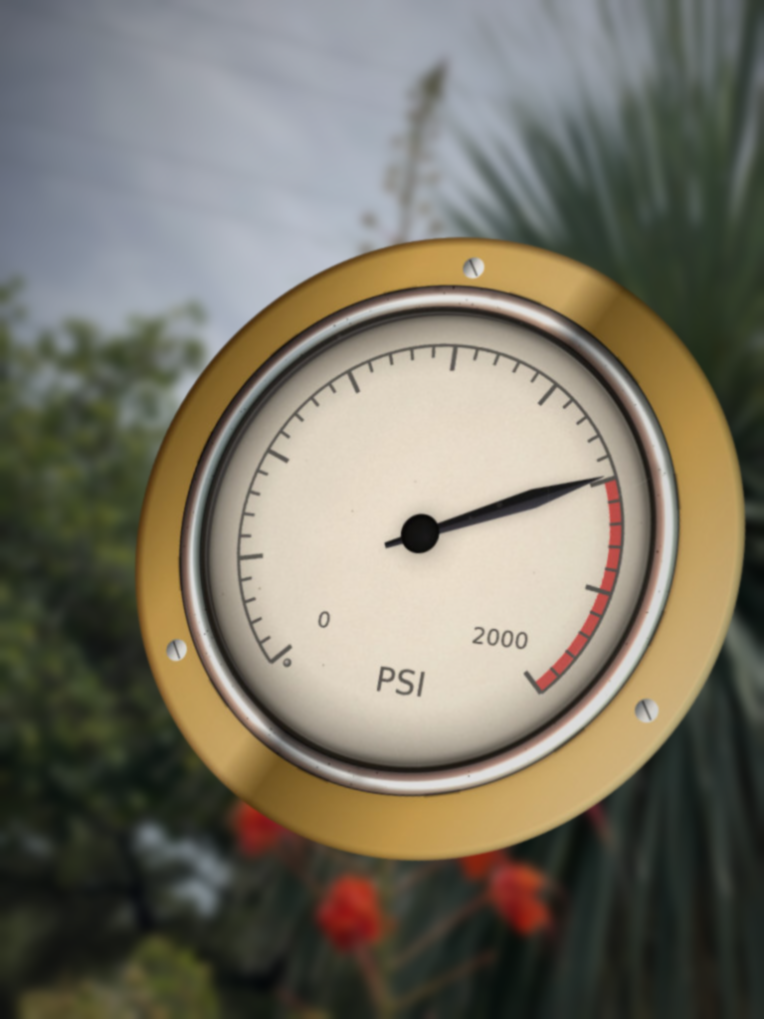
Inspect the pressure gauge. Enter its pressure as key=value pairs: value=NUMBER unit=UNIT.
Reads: value=1500 unit=psi
